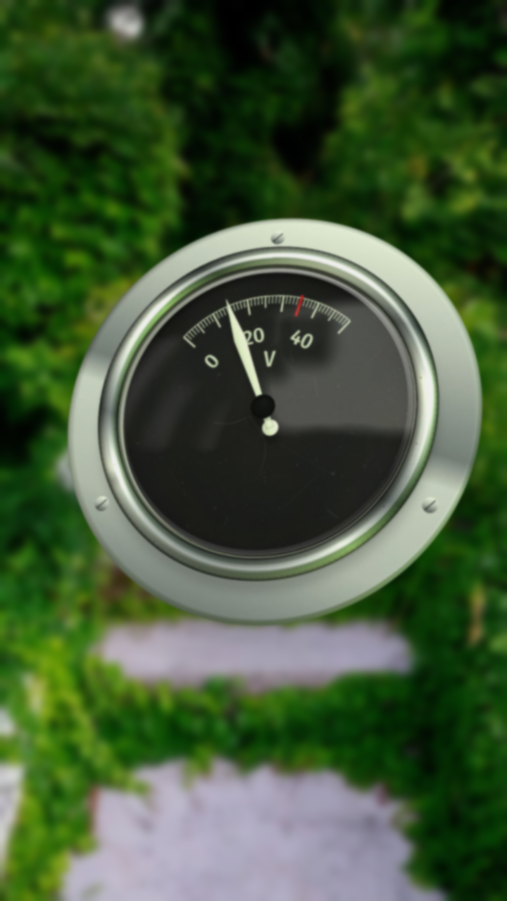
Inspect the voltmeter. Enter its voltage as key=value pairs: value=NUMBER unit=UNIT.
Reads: value=15 unit=V
